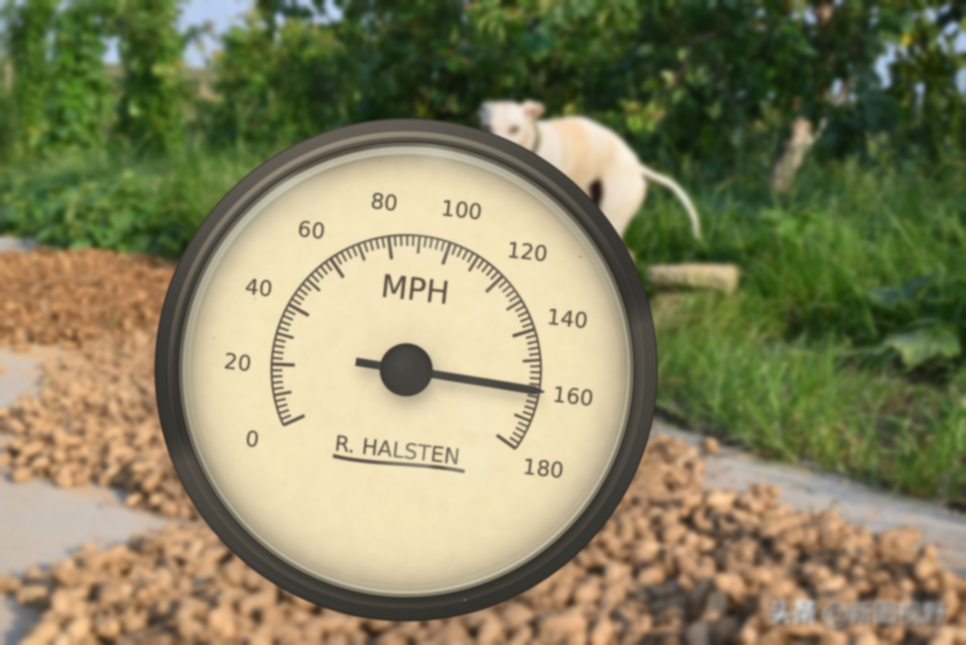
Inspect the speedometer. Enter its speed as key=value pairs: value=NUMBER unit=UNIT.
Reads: value=160 unit=mph
